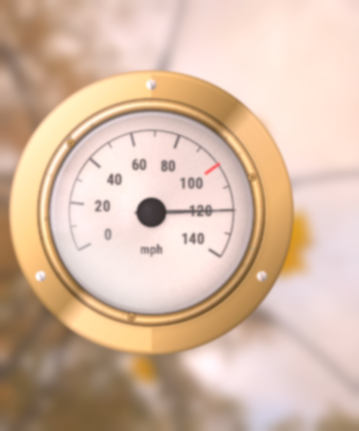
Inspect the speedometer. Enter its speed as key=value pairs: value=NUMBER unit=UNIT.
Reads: value=120 unit=mph
